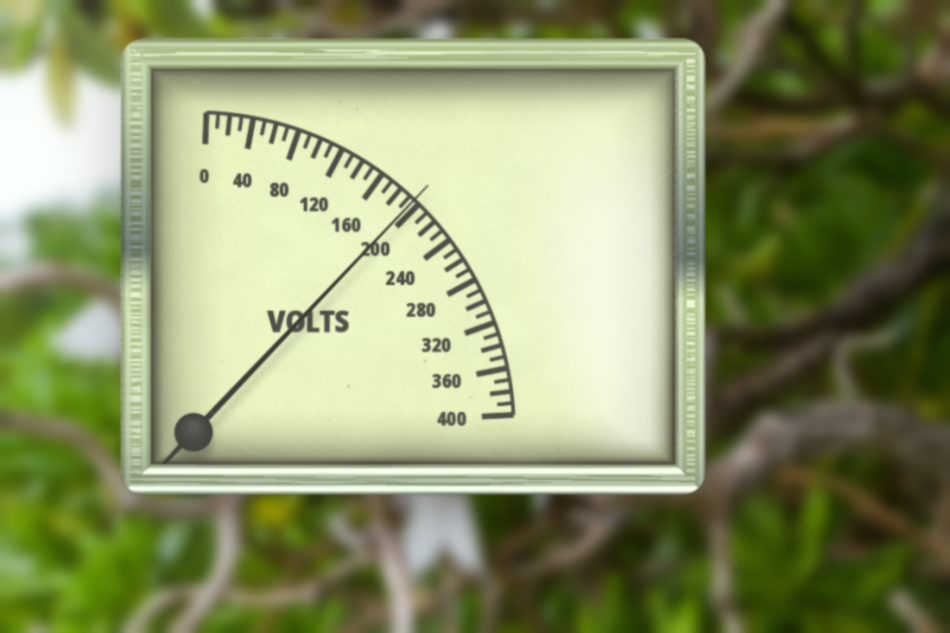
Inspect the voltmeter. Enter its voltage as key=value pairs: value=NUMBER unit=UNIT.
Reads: value=195 unit=V
